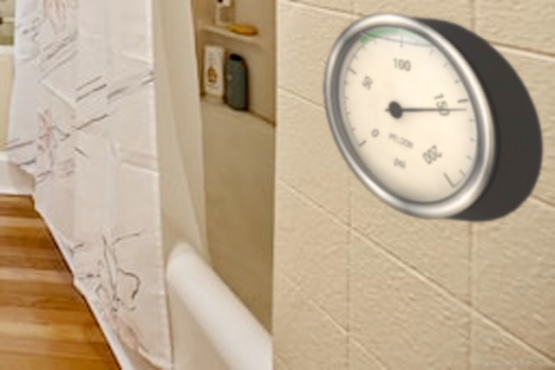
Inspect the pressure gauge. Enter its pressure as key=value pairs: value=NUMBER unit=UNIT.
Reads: value=155 unit=psi
